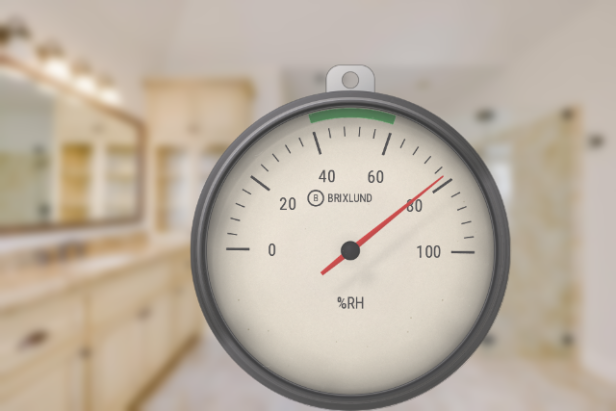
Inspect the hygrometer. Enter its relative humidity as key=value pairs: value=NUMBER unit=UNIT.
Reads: value=78 unit=%
